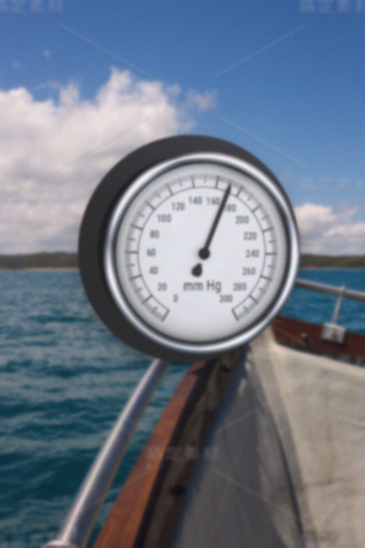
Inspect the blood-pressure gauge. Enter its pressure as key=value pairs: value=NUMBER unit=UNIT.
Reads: value=170 unit=mmHg
